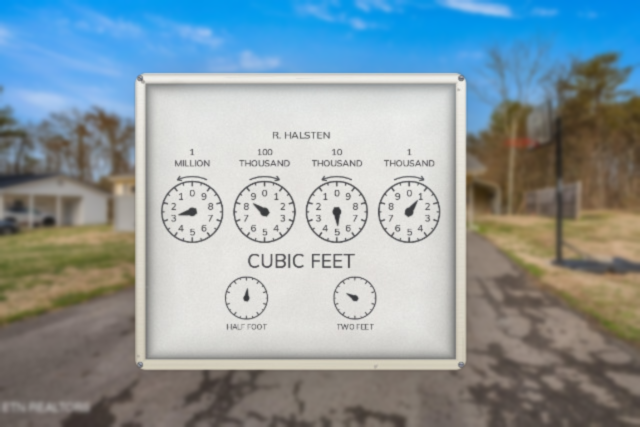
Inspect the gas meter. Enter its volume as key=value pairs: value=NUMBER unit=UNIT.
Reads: value=285100 unit=ft³
